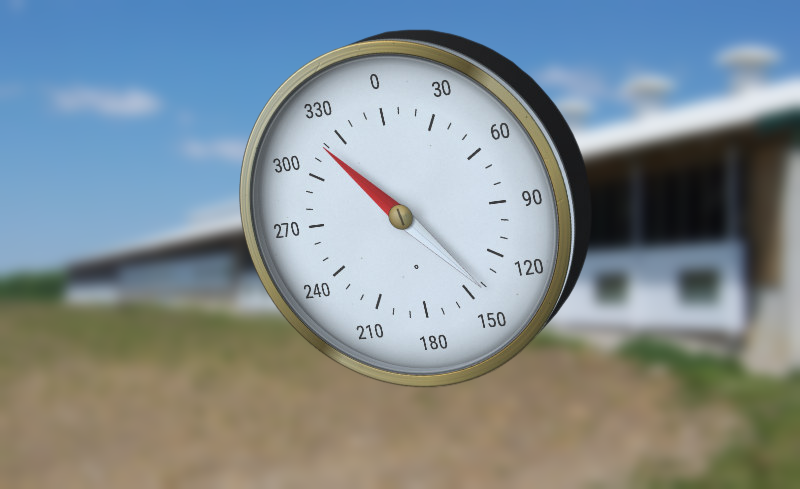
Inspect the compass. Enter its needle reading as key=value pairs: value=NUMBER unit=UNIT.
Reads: value=320 unit=°
